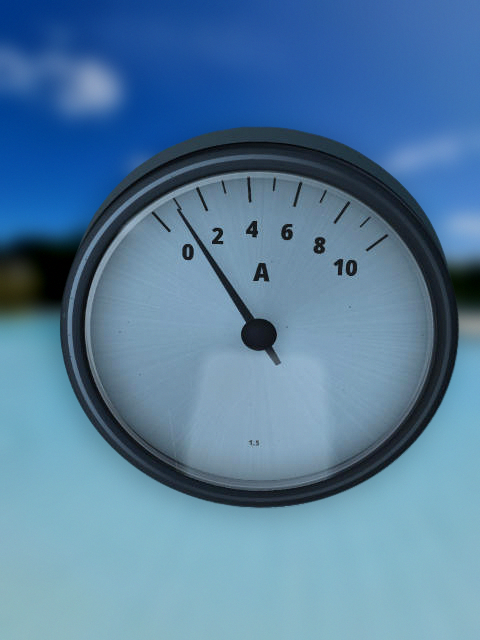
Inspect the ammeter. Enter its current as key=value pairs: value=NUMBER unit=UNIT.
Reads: value=1 unit=A
